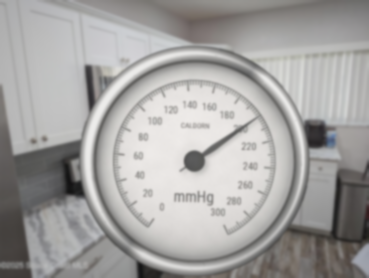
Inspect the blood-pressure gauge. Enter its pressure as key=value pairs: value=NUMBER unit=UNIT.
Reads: value=200 unit=mmHg
